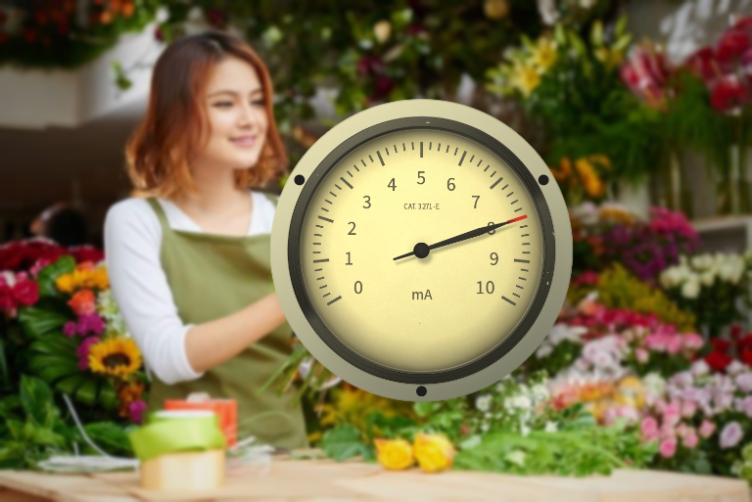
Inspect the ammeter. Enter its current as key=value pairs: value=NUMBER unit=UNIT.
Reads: value=8 unit=mA
